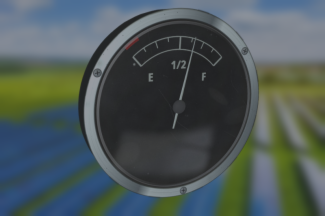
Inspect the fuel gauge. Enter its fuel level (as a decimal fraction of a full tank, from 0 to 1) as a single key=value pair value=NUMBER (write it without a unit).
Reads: value=0.625
